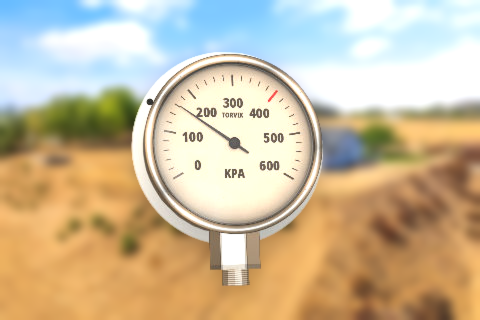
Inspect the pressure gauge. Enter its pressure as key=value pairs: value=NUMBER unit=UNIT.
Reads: value=160 unit=kPa
